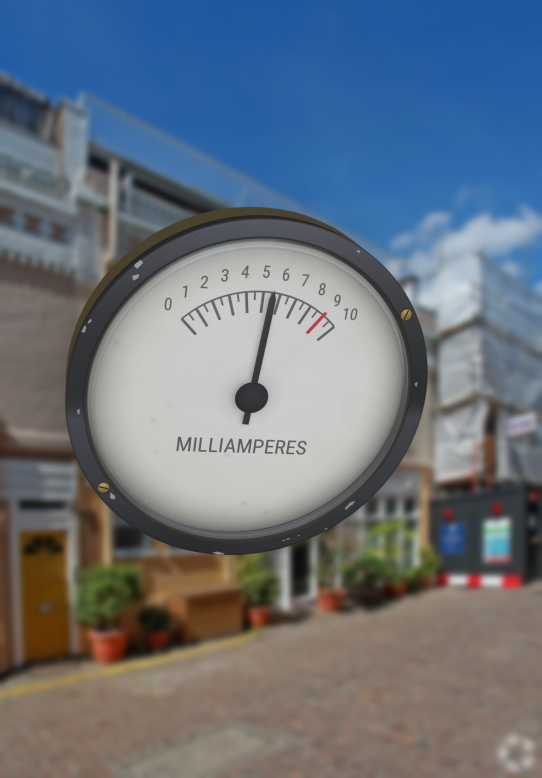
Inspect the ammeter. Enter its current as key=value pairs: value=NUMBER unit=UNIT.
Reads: value=5.5 unit=mA
